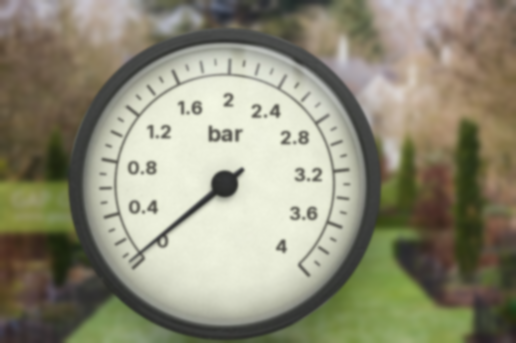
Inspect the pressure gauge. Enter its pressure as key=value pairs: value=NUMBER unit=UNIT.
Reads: value=0.05 unit=bar
